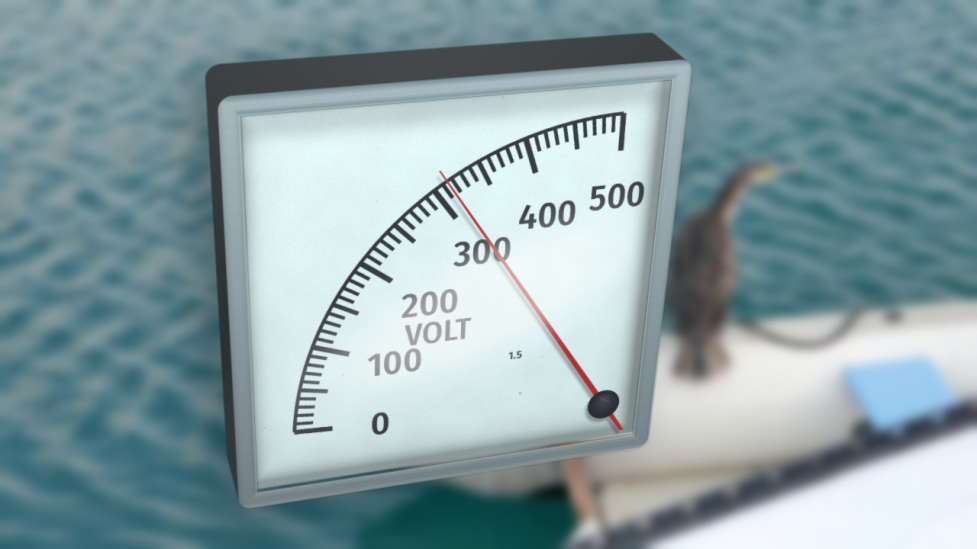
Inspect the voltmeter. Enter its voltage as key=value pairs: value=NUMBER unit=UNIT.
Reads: value=315 unit=V
